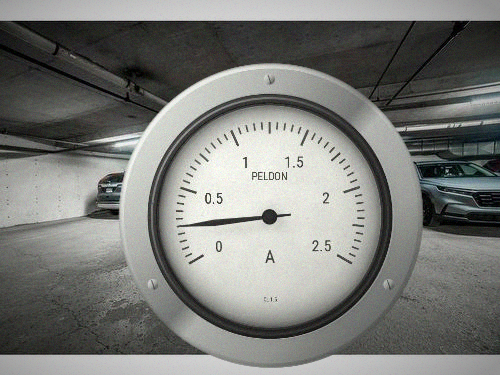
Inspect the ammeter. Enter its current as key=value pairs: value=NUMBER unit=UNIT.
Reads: value=0.25 unit=A
